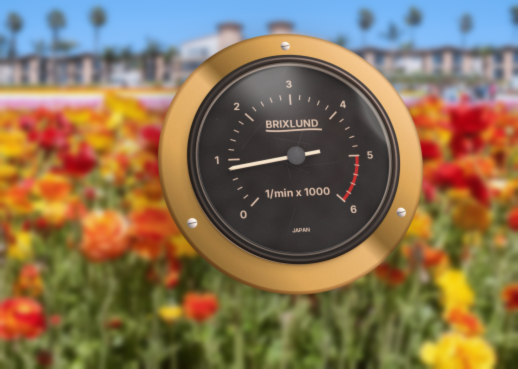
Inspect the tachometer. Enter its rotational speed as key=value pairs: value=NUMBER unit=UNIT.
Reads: value=800 unit=rpm
